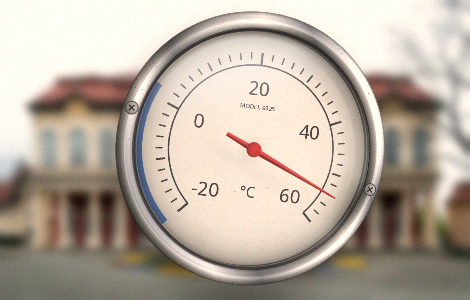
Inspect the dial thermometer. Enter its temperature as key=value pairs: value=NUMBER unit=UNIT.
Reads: value=54 unit=°C
